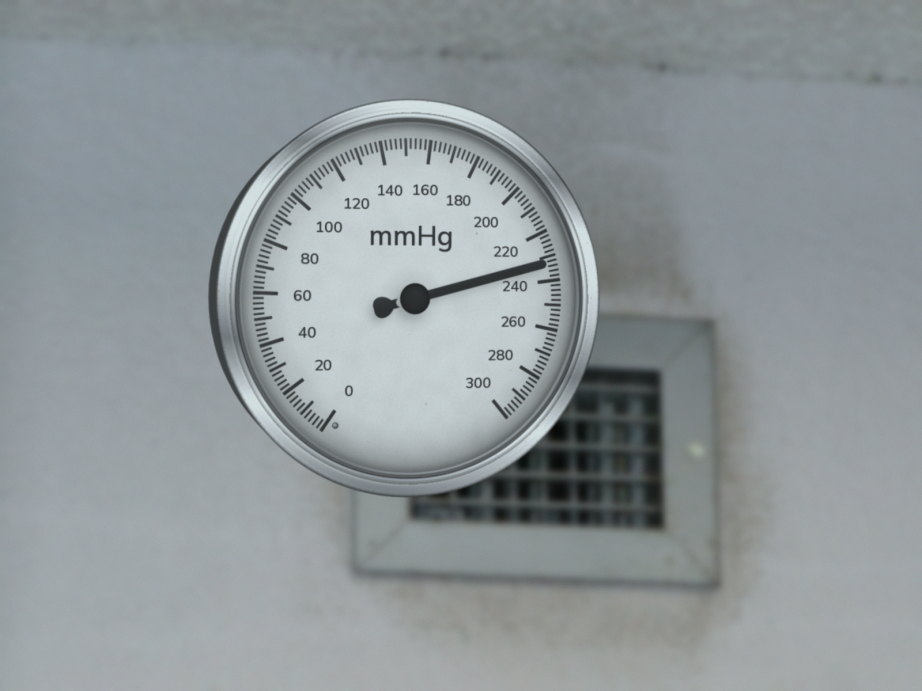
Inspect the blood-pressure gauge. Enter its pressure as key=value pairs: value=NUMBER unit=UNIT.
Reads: value=232 unit=mmHg
